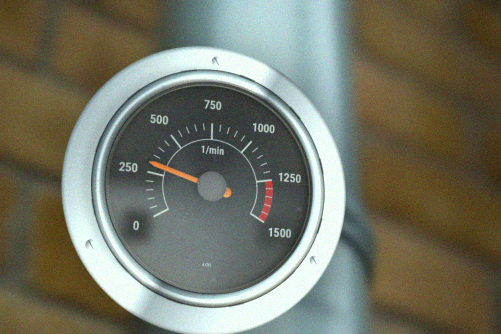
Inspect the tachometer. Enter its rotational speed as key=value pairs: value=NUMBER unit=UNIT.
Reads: value=300 unit=rpm
